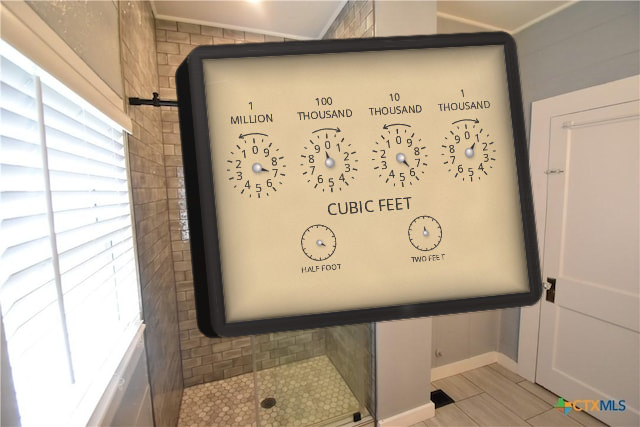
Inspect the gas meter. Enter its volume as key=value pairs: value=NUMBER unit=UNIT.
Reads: value=696100 unit=ft³
